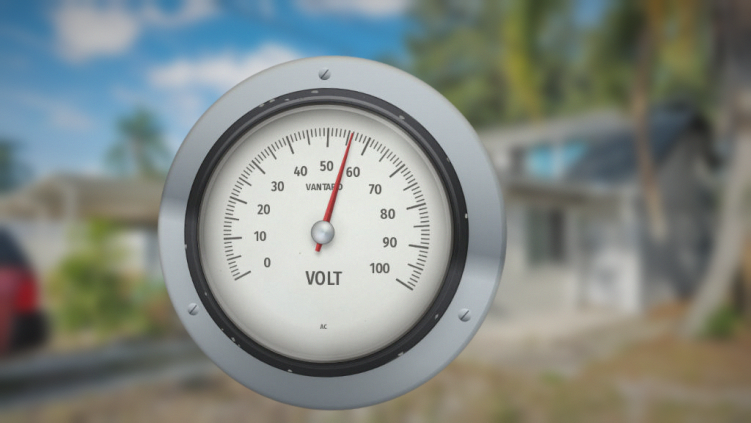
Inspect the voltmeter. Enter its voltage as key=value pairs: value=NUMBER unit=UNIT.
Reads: value=56 unit=V
